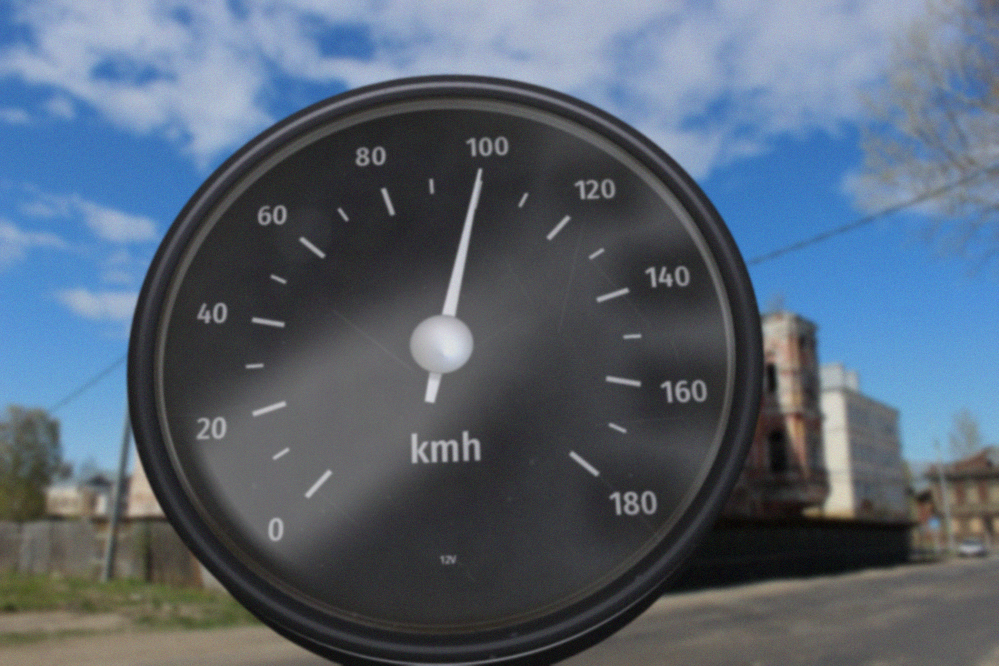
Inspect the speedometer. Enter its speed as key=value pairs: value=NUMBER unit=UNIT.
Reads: value=100 unit=km/h
